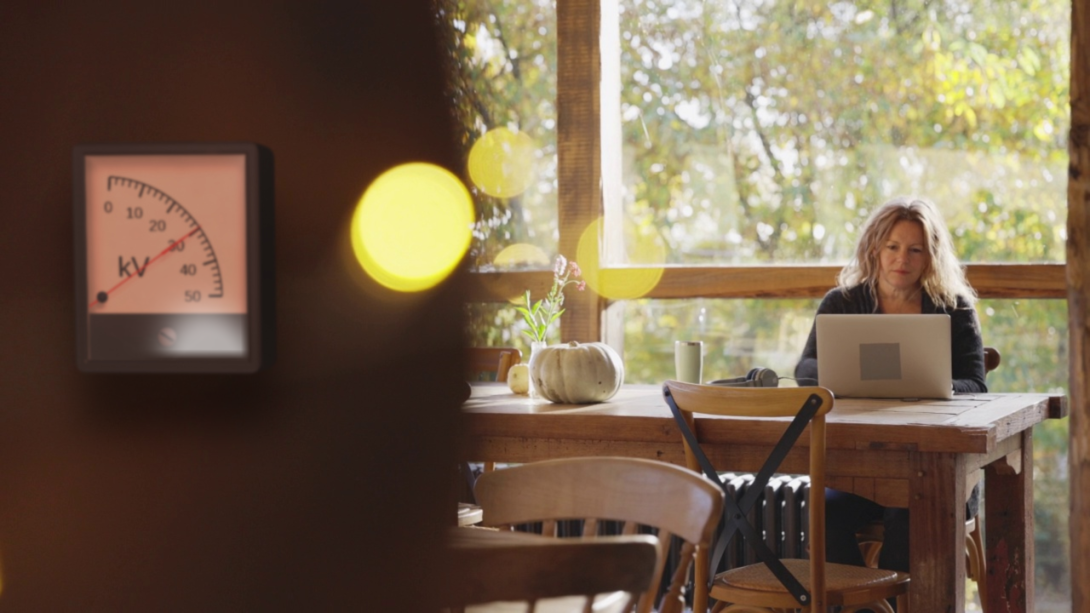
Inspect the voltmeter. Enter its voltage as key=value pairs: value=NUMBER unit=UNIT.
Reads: value=30 unit=kV
